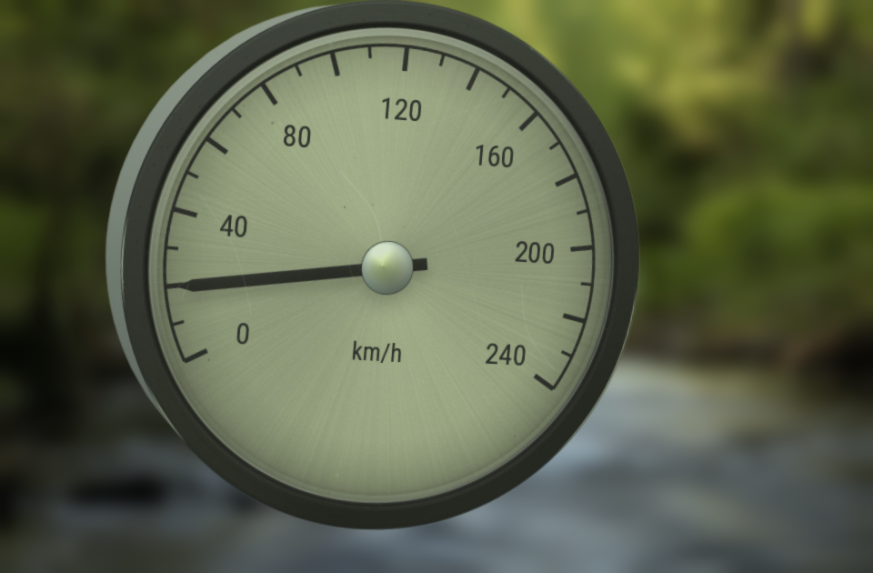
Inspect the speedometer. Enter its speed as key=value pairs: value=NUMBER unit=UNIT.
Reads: value=20 unit=km/h
